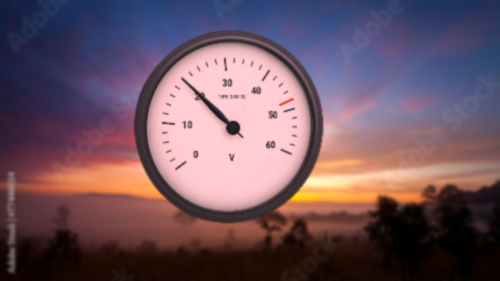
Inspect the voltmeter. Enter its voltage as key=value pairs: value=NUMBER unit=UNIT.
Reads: value=20 unit=V
